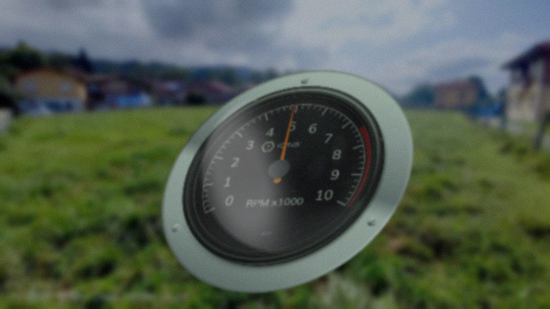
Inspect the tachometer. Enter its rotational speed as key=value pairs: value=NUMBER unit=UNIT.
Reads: value=5000 unit=rpm
